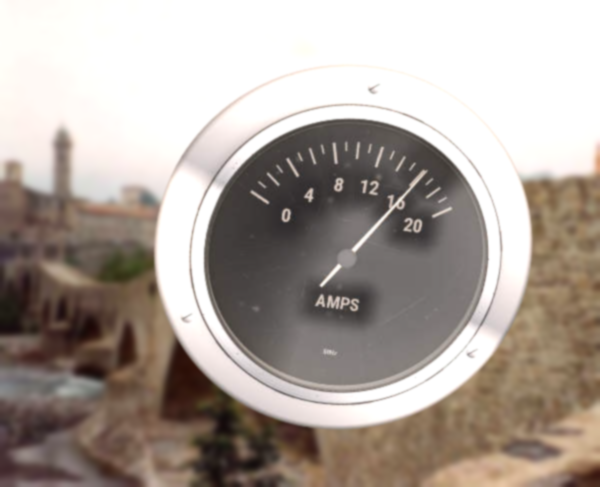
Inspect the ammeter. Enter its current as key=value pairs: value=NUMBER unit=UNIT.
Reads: value=16 unit=A
